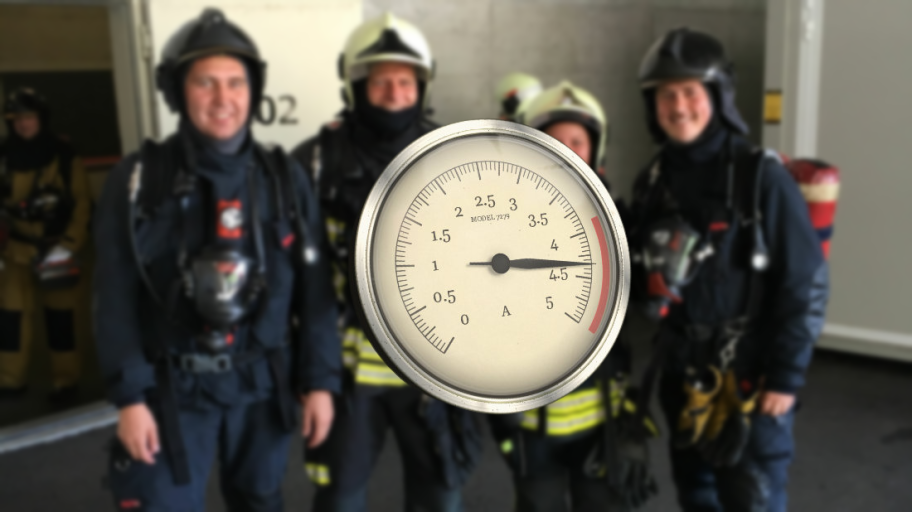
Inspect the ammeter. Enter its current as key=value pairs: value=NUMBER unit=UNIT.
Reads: value=4.35 unit=A
